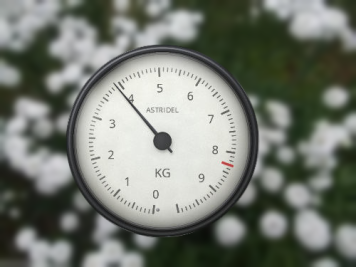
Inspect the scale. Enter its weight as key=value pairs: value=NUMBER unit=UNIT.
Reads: value=3.9 unit=kg
